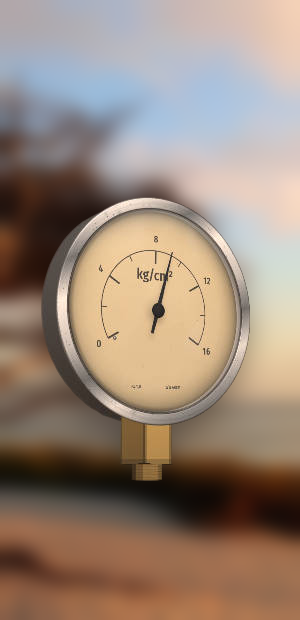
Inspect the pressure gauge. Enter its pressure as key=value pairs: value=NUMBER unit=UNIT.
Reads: value=9 unit=kg/cm²
